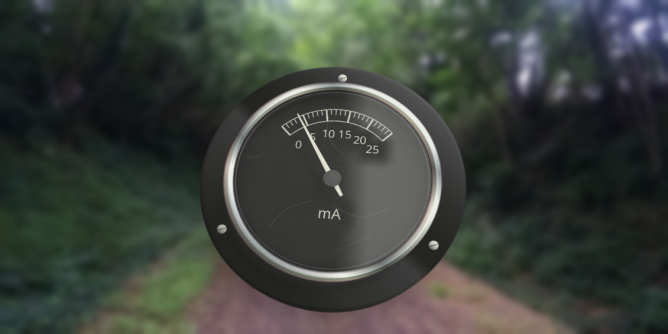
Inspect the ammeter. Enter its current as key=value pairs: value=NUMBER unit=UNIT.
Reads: value=4 unit=mA
